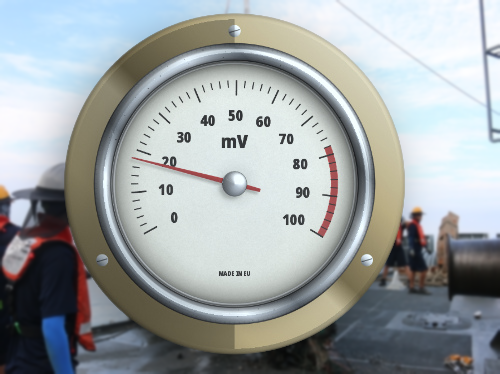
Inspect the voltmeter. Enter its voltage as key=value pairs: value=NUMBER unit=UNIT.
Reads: value=18 unit=mV
